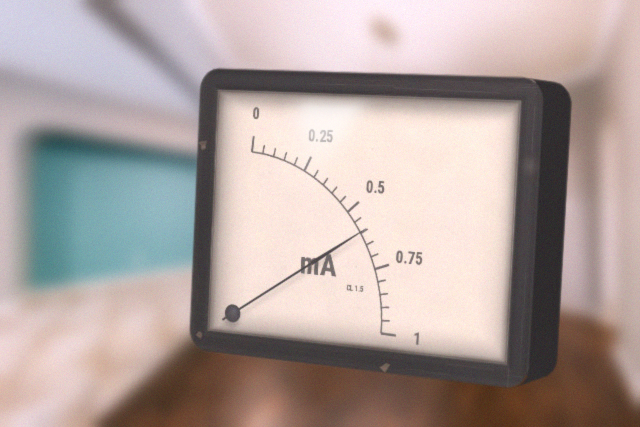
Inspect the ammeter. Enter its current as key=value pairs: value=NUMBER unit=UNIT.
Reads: value=0.6 unit=mA
